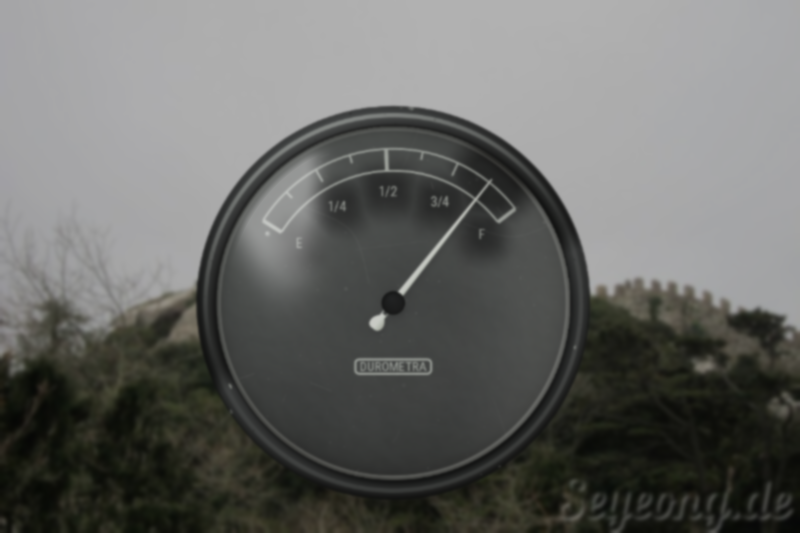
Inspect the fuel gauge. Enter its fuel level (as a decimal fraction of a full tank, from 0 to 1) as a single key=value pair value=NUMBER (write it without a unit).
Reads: value=0.875
